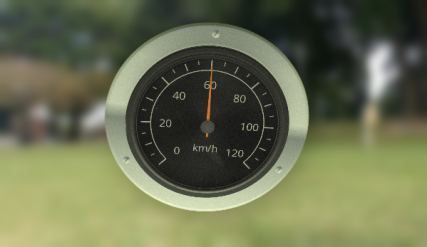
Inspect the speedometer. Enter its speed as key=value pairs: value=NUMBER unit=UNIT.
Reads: value=60 unit=km/h
